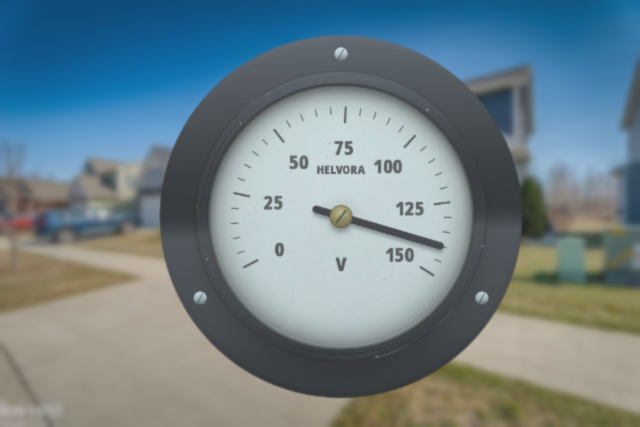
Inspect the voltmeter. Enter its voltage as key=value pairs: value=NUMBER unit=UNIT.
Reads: value=140 unit=V
